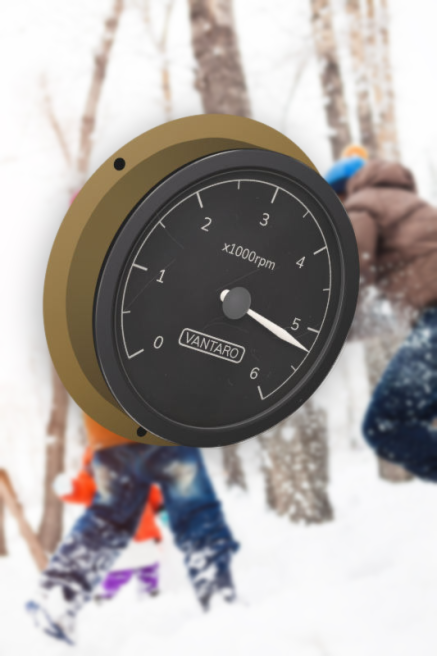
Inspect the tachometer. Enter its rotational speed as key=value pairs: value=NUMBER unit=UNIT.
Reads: value=5250 unit=rpm
